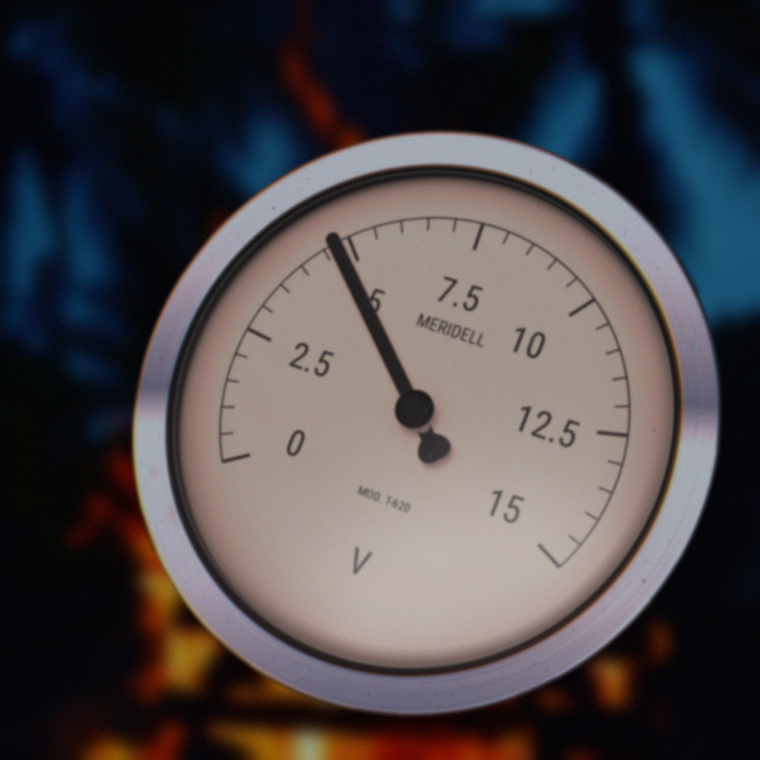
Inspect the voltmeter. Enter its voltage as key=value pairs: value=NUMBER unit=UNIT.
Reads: value=4.75 unit=V
